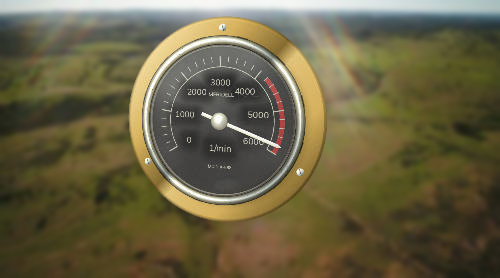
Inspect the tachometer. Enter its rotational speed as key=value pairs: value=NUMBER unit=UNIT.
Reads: value=5800 unit=rpm
